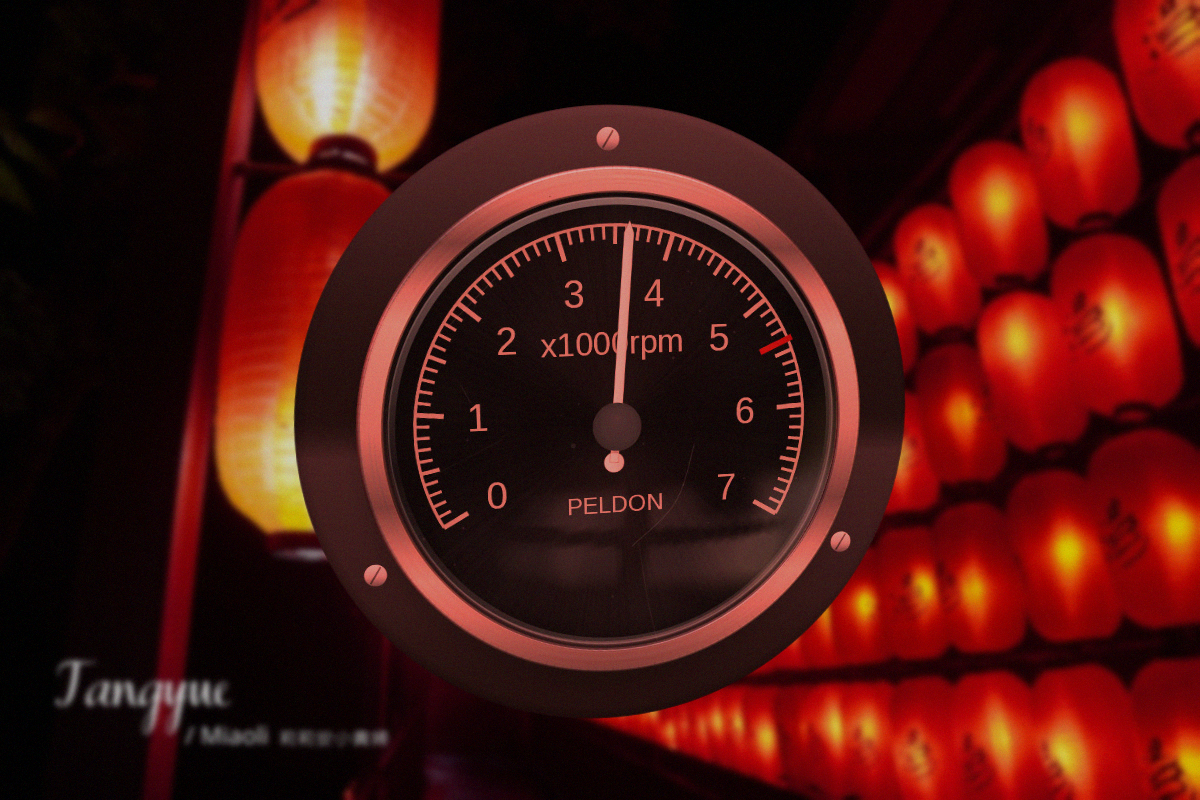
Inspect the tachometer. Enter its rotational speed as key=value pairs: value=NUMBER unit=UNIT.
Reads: value=3600 unit=rpm
